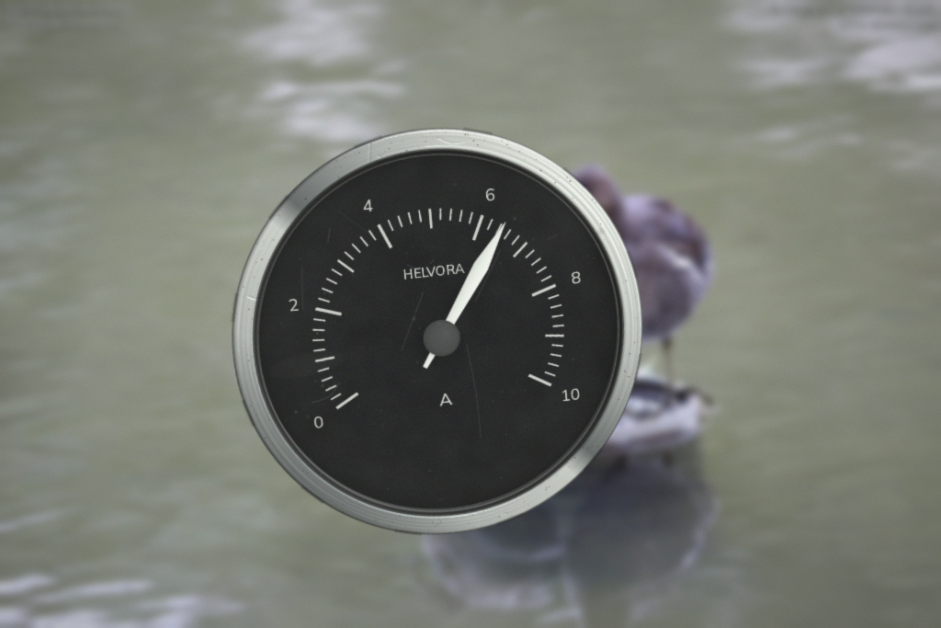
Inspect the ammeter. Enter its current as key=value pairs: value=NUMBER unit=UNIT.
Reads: value=6.4 unit=A
